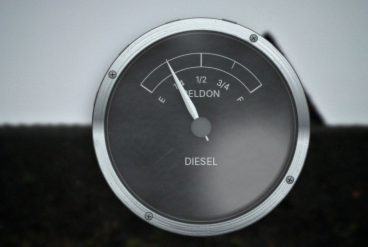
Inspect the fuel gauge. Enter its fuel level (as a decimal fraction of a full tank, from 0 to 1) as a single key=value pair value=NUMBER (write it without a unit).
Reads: value=0.25
